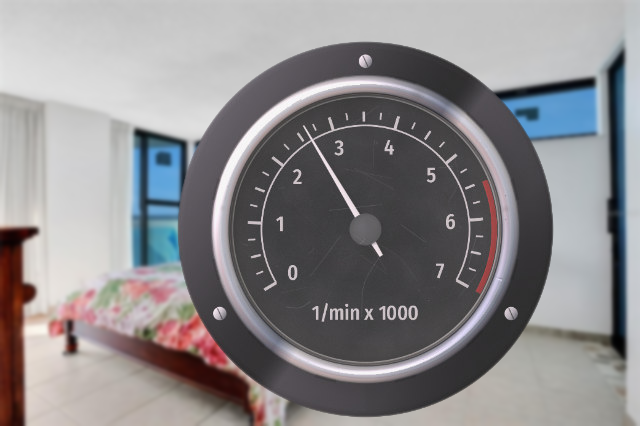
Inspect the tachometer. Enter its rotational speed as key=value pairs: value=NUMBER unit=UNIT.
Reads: value=2625 unit=rpm
